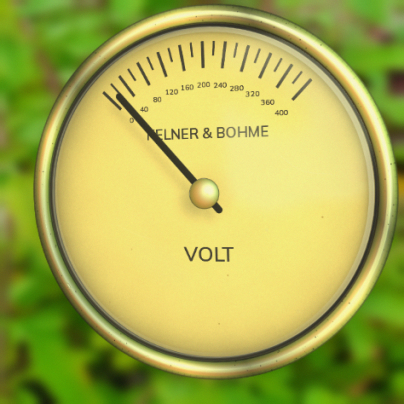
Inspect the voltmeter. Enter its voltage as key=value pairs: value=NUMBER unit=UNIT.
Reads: value=20 unit=V
